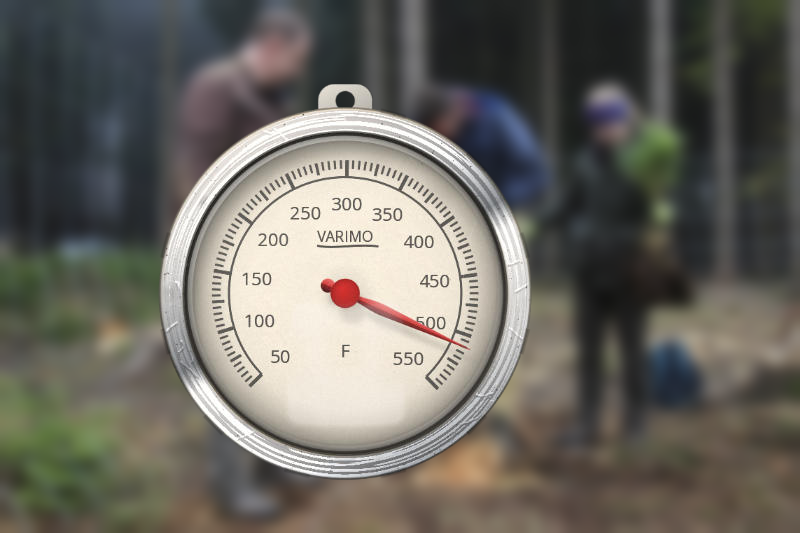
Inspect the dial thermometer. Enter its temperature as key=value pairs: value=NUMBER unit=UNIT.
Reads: value=510 unit=°F
